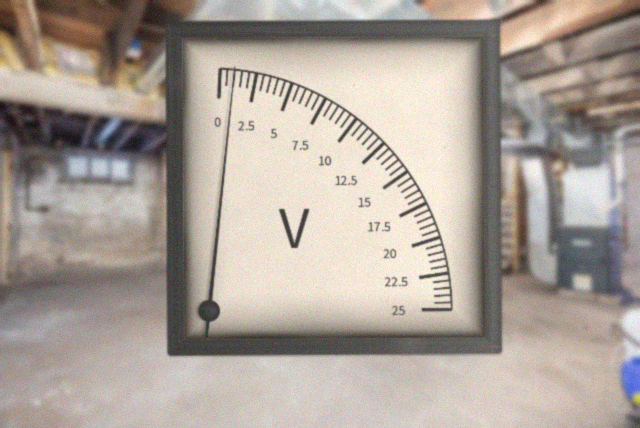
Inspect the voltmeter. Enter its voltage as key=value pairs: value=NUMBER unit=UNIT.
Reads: value=1 unit=V
